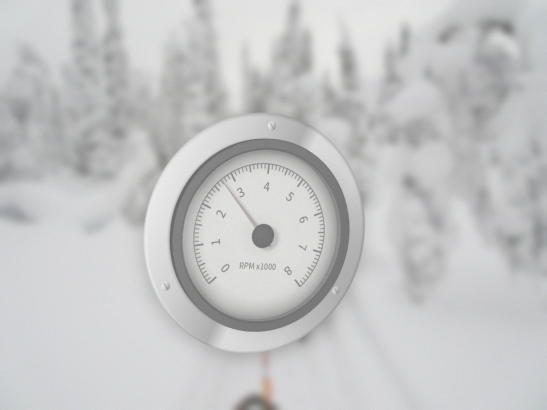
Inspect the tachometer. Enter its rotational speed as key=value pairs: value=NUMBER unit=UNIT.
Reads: value=2700 unit=rpm
